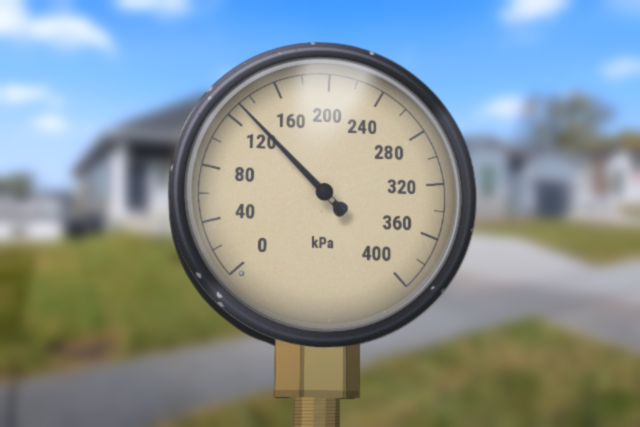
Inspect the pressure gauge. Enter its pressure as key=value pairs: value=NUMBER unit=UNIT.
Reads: value=130 unit=kPa
